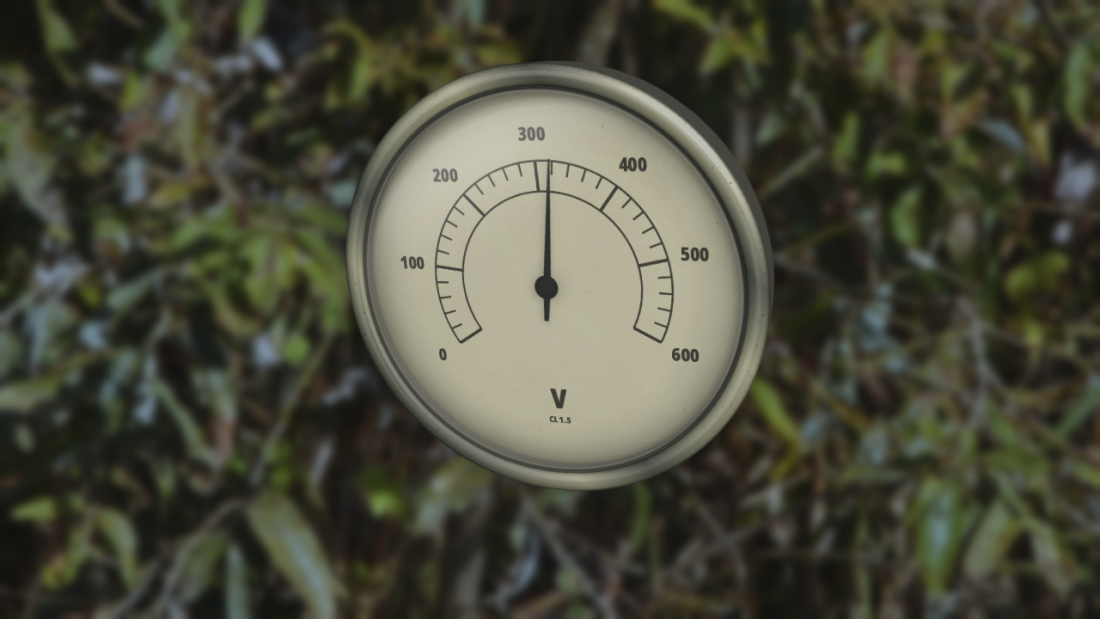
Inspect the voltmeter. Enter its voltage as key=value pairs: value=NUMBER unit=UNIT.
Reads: value=320 unit=V
